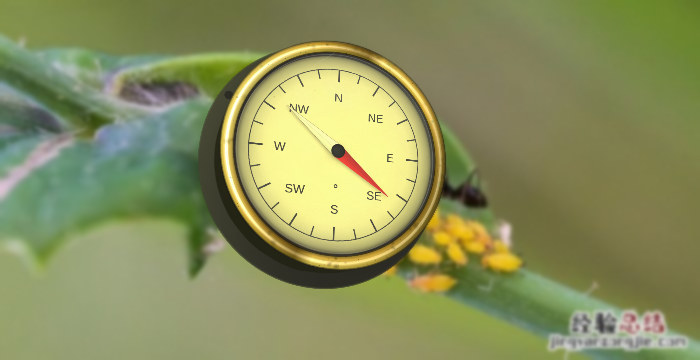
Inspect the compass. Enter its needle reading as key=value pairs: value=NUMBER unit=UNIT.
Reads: value=127.5 unit=°
